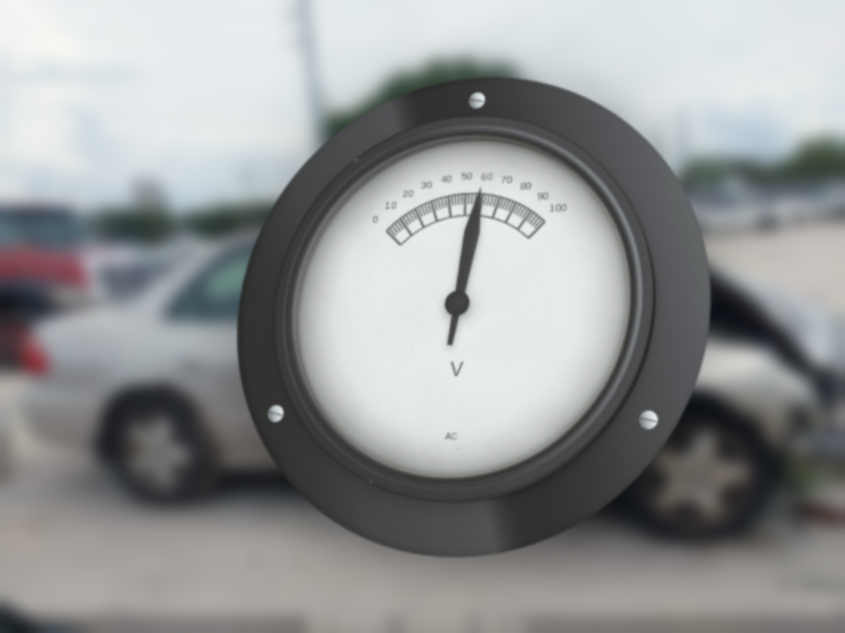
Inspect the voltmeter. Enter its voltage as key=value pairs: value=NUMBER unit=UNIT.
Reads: value=60 unit=V
